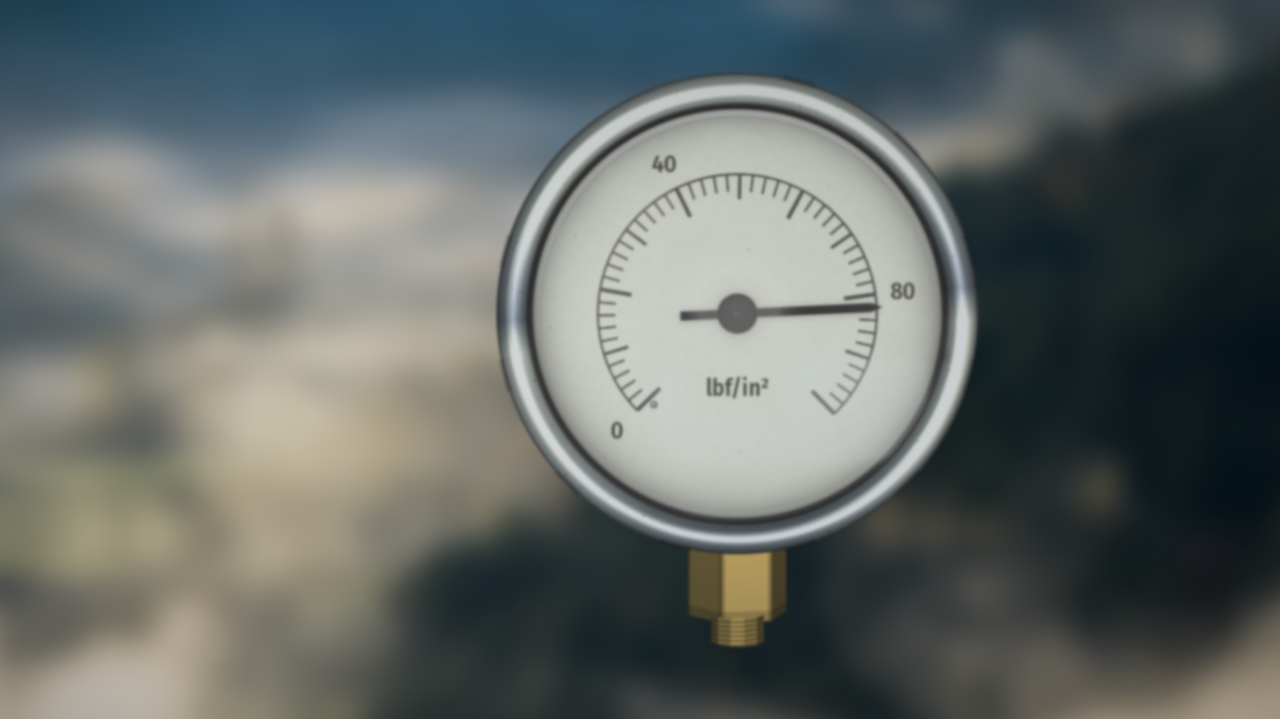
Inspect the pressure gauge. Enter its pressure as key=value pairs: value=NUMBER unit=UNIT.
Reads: value=82 unit=psi
